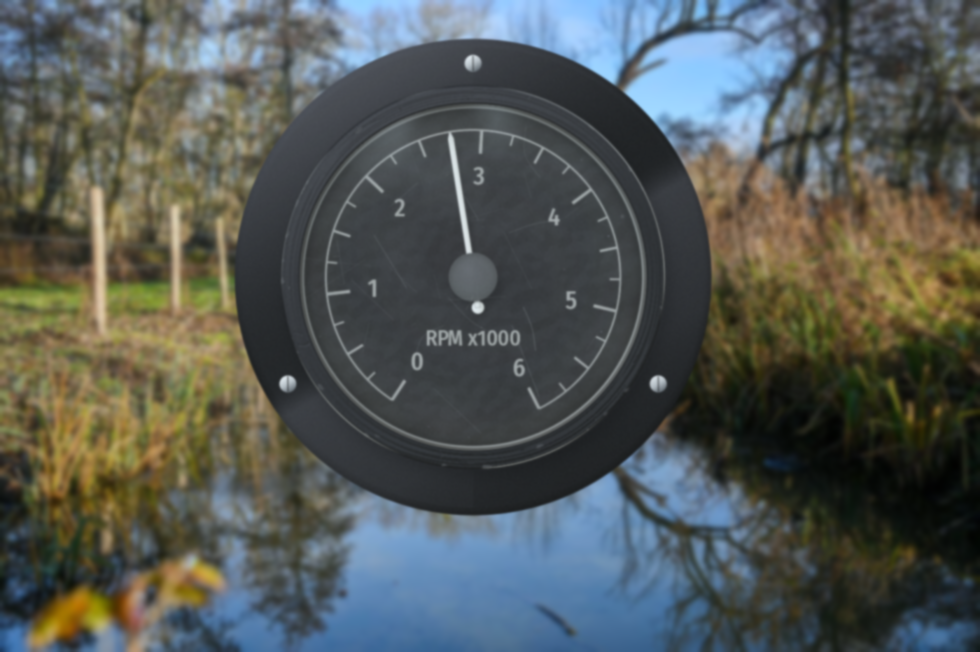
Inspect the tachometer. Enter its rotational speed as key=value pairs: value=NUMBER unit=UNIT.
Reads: value=2750 unit=rpm
